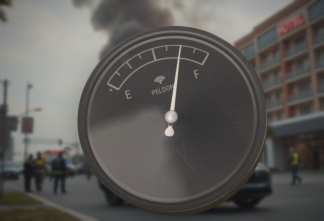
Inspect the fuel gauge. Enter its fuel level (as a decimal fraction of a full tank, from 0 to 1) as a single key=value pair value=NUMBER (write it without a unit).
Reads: value=0.75
